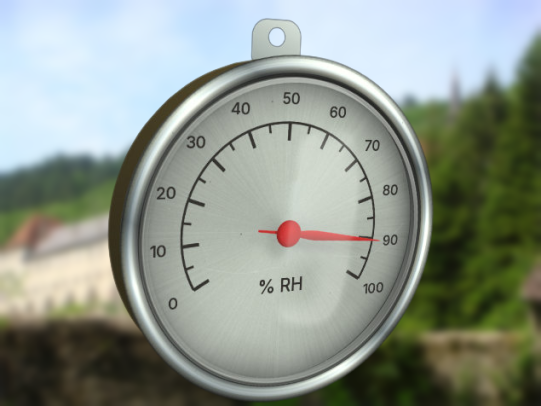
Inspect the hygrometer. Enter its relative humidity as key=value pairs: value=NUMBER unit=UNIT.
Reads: value=90 unit=%
